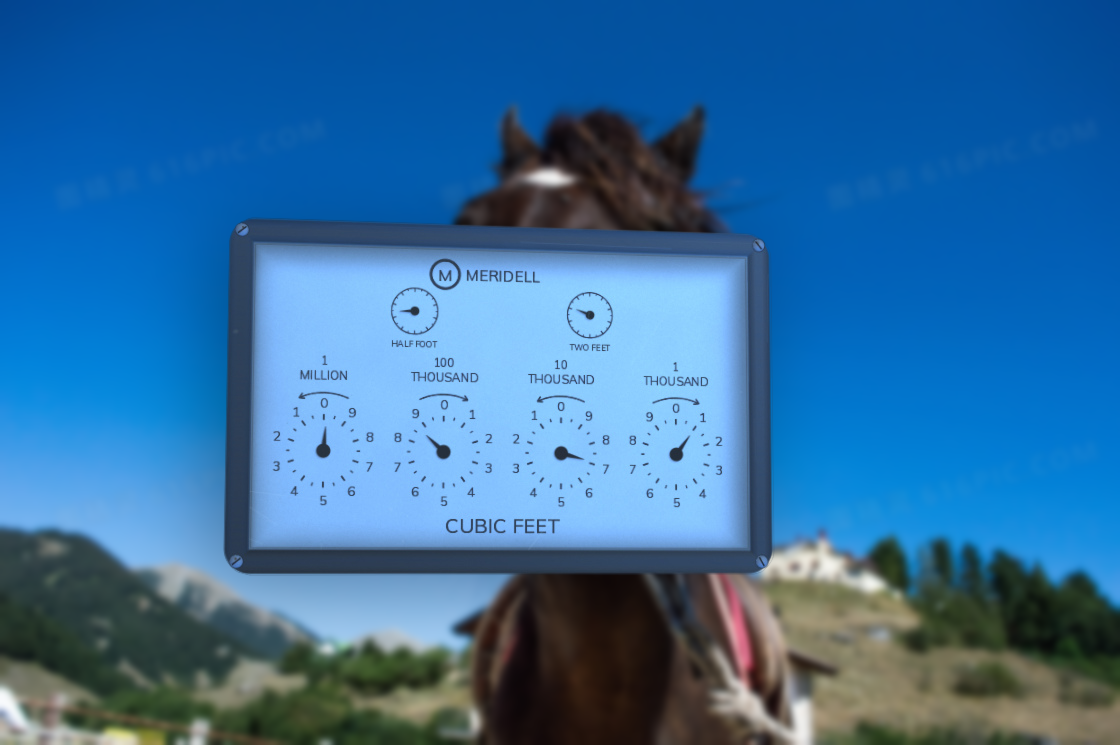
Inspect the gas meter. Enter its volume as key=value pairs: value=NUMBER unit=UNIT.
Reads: value=987100 unit=ft³
